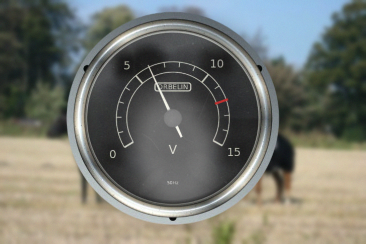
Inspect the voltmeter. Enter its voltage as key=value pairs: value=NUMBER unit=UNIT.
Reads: value=6 unit=V
